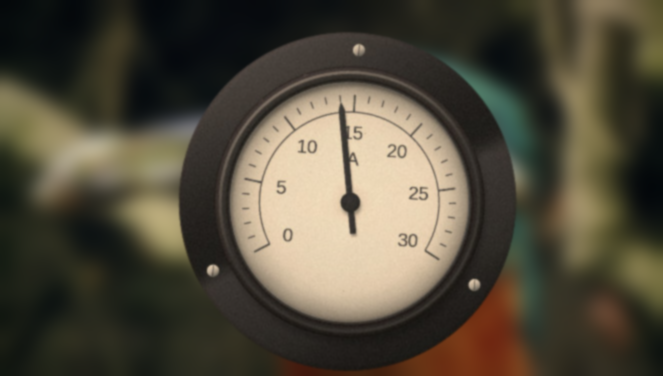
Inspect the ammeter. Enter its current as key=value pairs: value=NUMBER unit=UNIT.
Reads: value=14 unit=A
